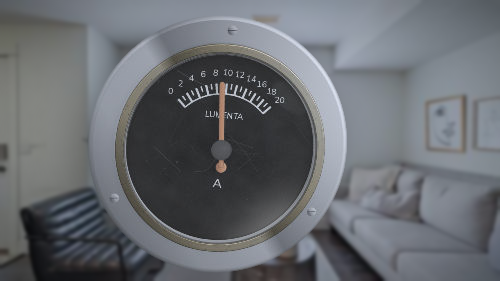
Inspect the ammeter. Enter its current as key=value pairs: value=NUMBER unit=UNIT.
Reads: value=9 unit=A
